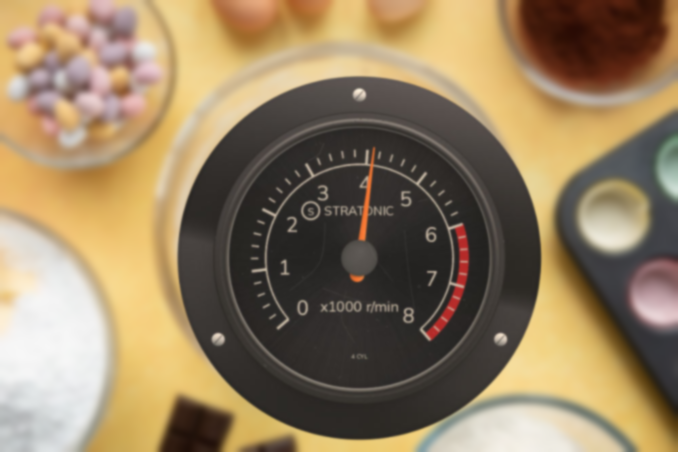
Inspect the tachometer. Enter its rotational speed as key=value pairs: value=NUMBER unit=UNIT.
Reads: value=4100 unit=rpm
